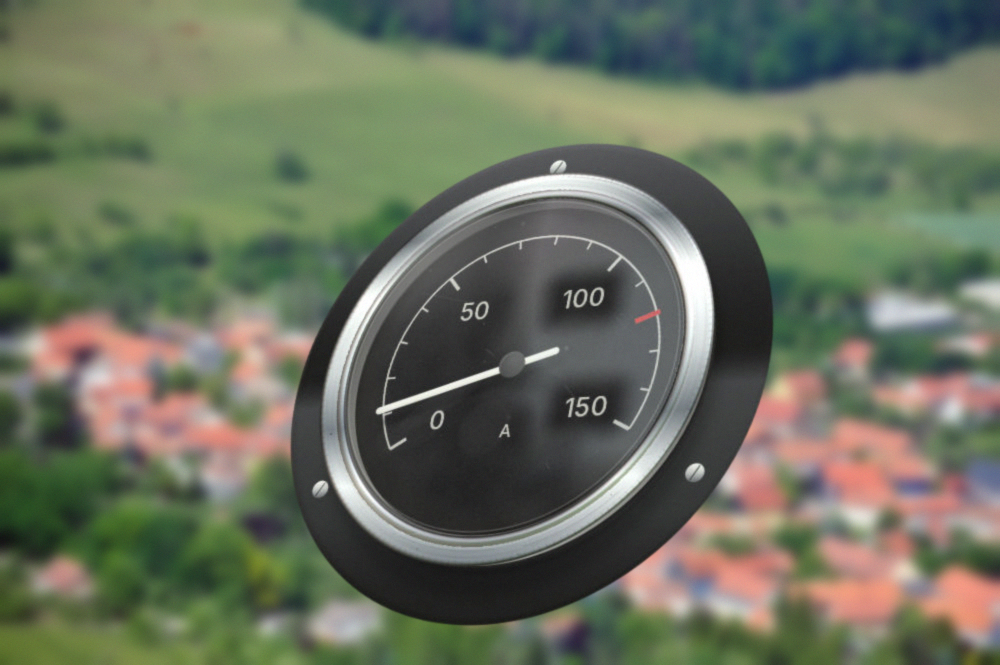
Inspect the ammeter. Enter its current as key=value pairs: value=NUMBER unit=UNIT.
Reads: value=10 unit=A
